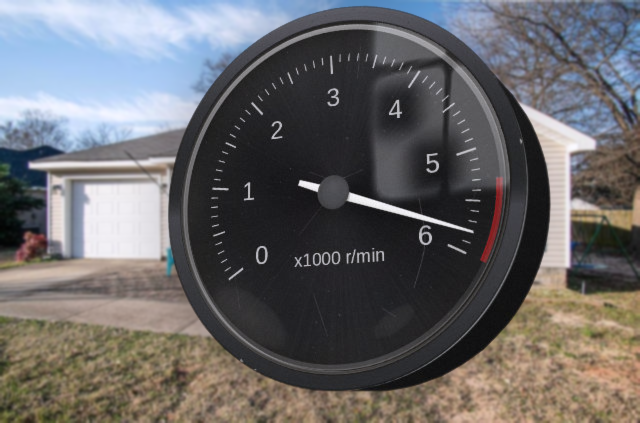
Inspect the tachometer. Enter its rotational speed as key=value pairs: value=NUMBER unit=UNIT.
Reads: value=5800 unit=rpm
